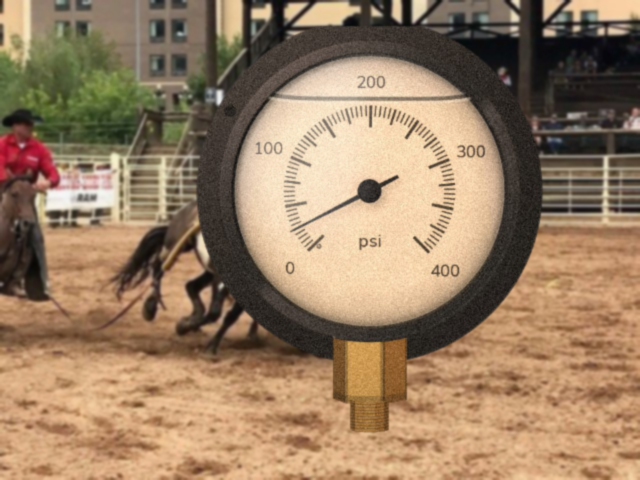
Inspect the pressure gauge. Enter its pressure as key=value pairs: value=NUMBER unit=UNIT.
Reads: value=25 unit=psi
